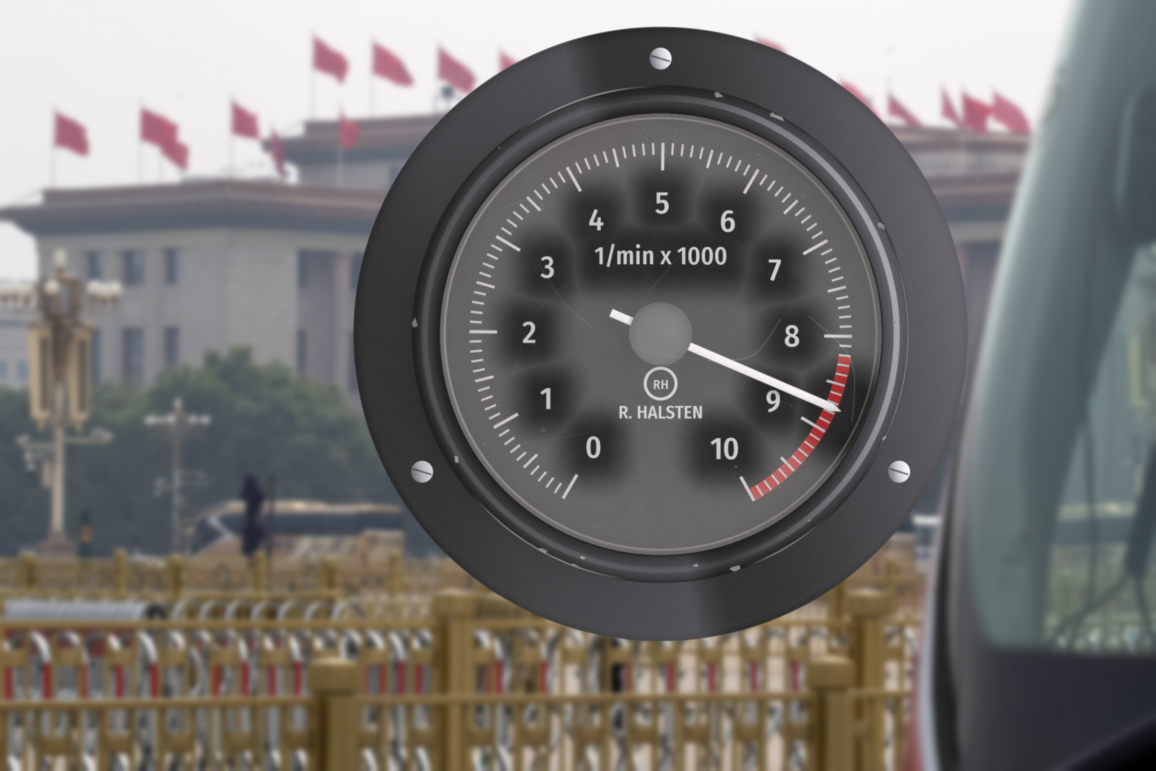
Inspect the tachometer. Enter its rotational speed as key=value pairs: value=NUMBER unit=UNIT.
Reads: value=8750 unit=rpm
